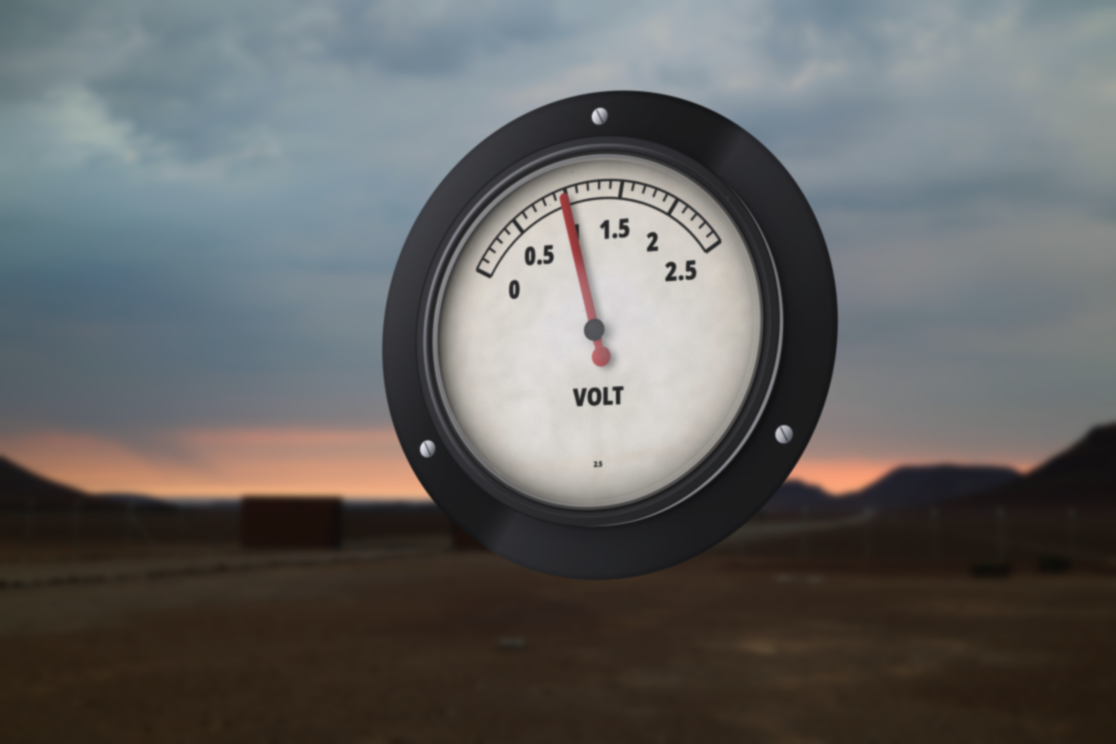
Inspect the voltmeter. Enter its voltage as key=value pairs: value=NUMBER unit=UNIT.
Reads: value=1 unit=V
